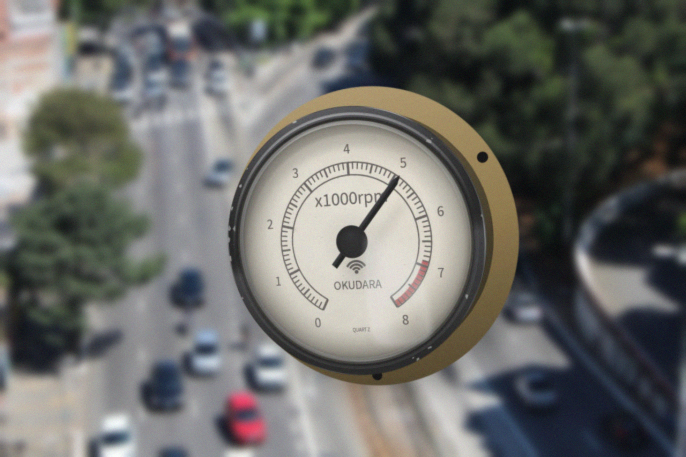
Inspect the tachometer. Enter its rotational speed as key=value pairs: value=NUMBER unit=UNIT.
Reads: value=5100 unit=rpm
